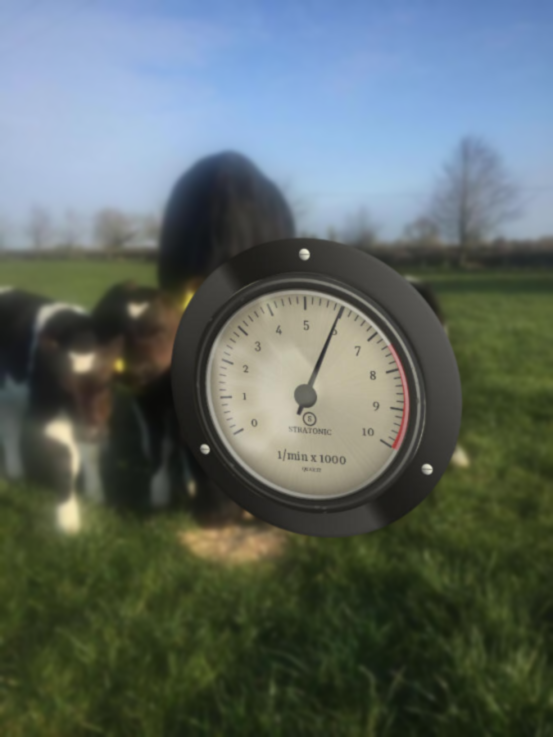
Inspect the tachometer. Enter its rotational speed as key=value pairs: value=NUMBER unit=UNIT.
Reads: value=6000 unit=rpm
